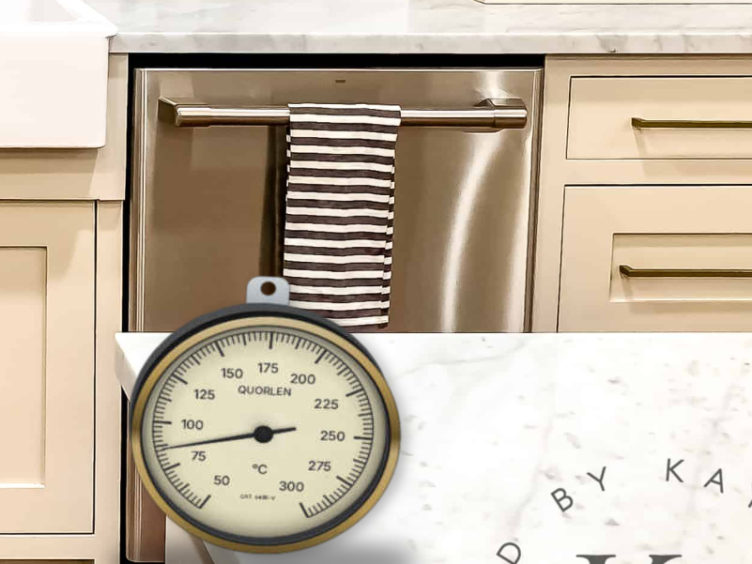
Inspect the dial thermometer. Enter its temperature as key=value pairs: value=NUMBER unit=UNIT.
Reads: value=87.5 unit=°C
